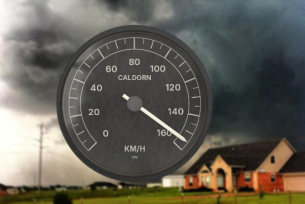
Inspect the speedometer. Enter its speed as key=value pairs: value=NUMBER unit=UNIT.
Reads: value=155 unit=km/h
